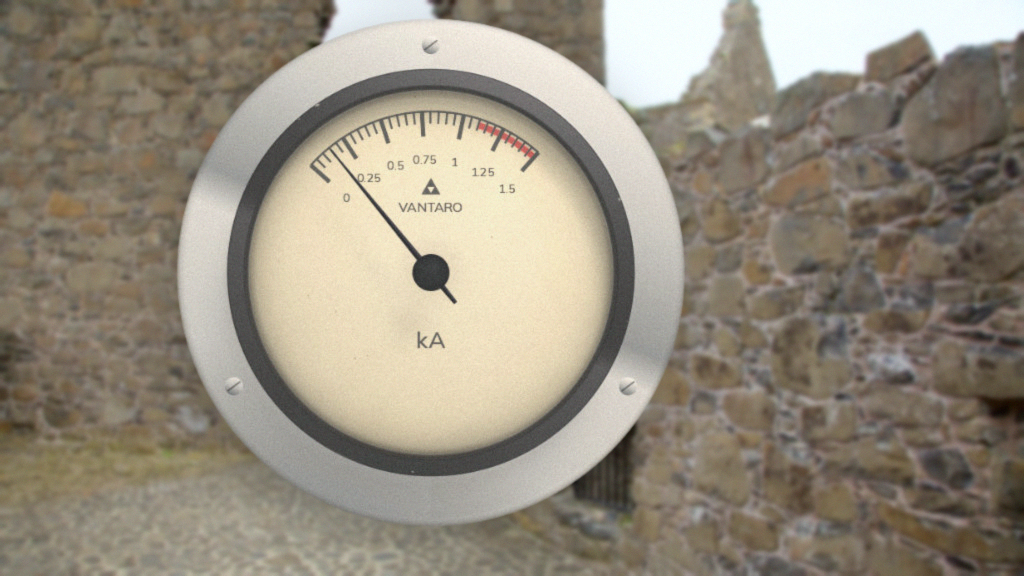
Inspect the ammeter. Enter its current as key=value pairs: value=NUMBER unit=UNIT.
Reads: value=0.15 unit=kA
